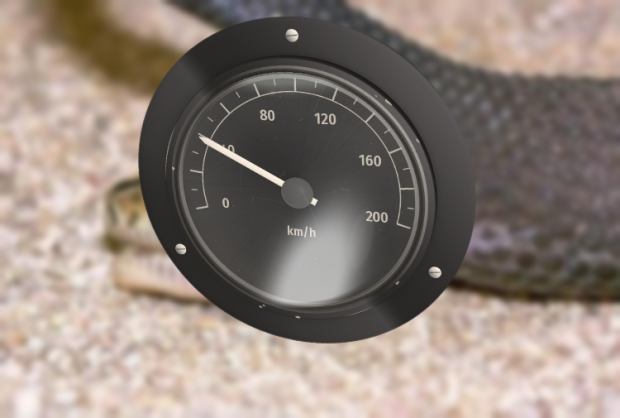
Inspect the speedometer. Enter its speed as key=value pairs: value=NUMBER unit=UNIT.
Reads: value=40 unit=km/h
